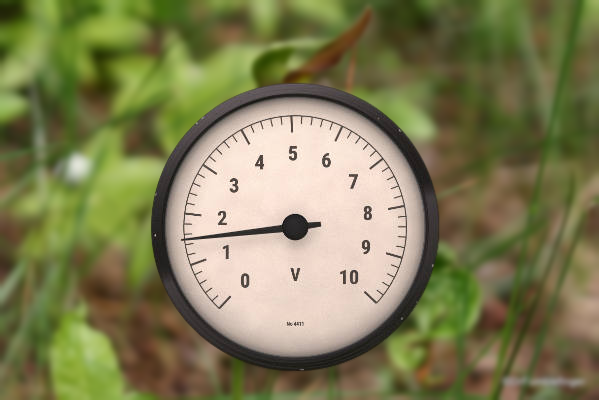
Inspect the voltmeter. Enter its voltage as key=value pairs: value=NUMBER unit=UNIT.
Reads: value=1.5 unit=V
